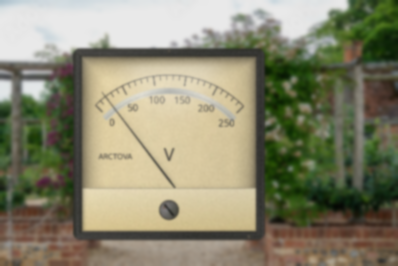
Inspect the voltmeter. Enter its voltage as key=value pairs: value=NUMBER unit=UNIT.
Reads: value=20 unit=V
